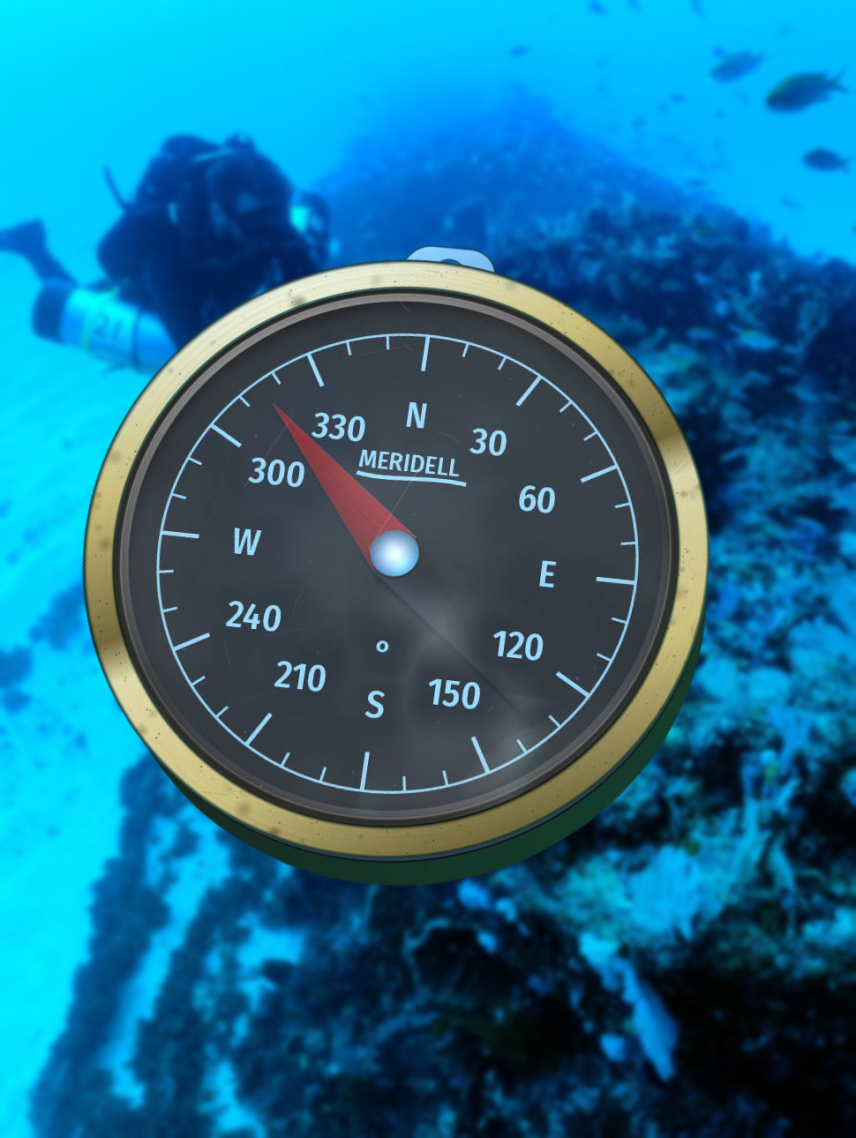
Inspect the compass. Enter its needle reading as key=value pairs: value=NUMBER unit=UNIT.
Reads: value=315 unit=°
